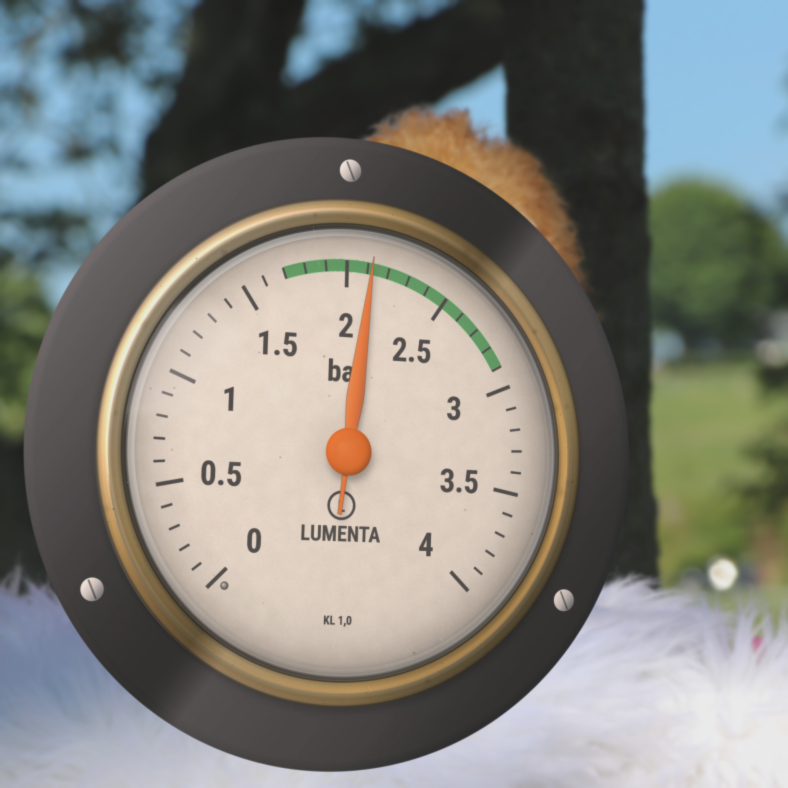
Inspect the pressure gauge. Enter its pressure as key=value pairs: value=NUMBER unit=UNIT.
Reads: value=2.1 unit=bar
